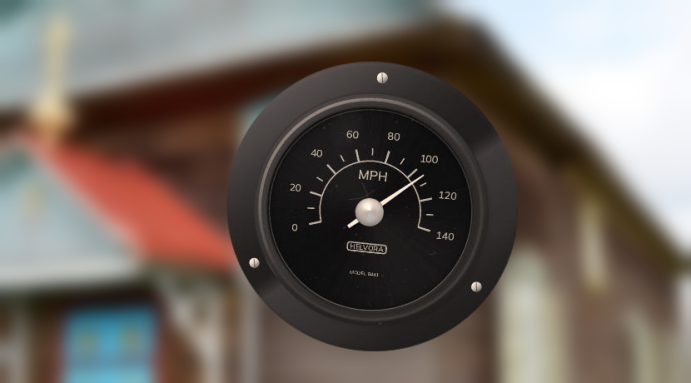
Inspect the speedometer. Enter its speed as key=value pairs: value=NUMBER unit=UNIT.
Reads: value=105 unit=mph
